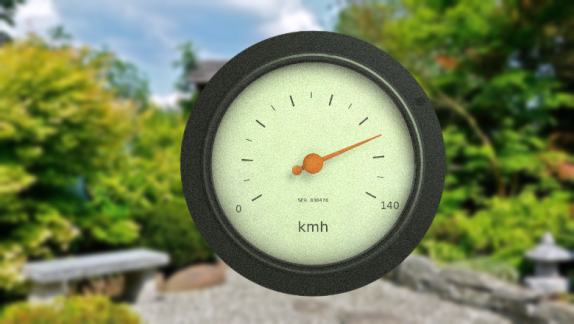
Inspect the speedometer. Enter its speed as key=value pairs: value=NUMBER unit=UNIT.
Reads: value=110 unit=km/h
